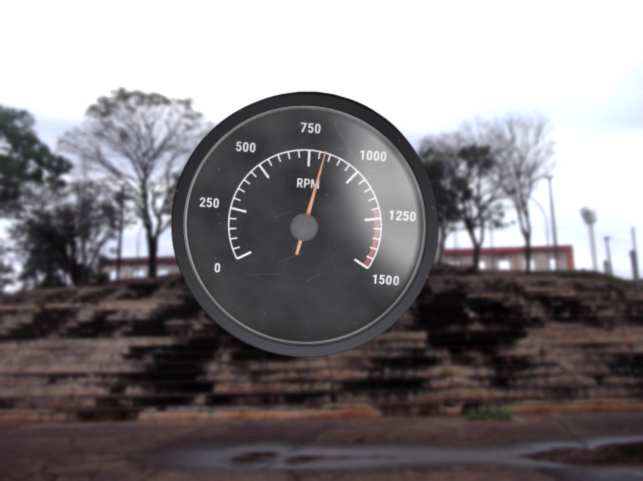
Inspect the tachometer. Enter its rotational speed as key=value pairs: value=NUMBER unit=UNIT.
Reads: value=825 unit=rpm
